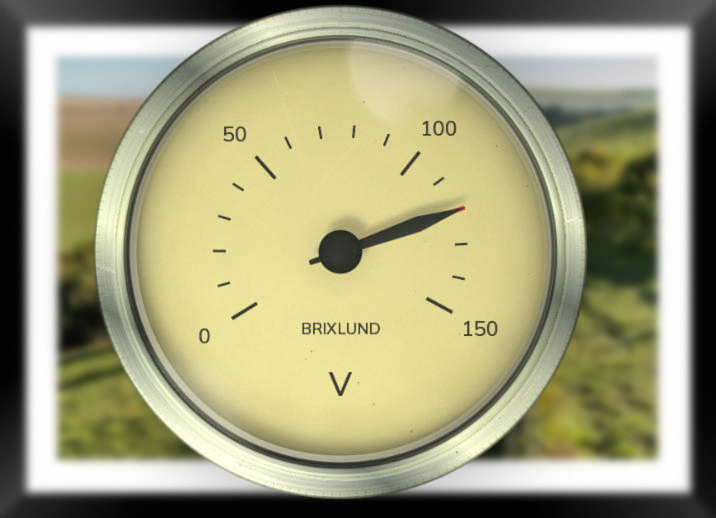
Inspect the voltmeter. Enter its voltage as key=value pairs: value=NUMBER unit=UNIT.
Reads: value=120 unit=V
